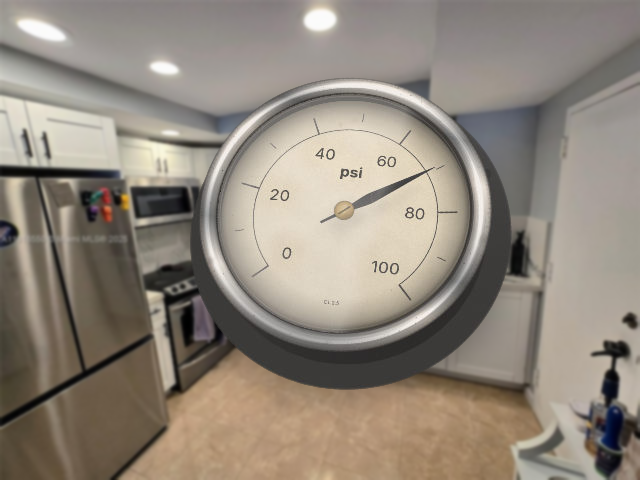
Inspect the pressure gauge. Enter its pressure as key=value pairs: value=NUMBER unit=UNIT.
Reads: value=70 unit=psi
